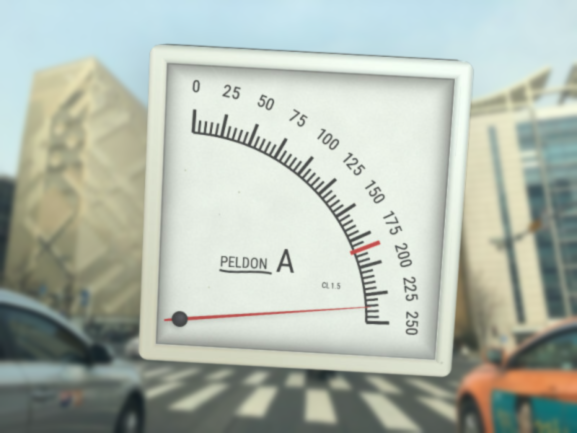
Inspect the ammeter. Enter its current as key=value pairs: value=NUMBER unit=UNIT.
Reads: value=235 unit=A
